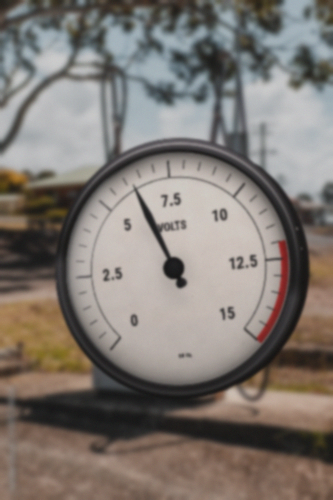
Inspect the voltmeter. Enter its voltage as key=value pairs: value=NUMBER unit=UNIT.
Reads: value=6.25 unit=V
